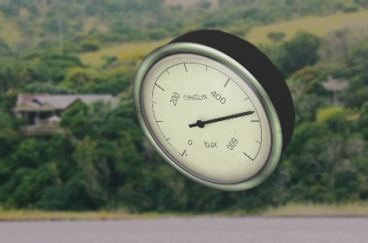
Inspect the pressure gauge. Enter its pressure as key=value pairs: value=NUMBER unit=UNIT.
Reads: value=475 unit=bar
